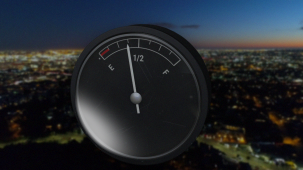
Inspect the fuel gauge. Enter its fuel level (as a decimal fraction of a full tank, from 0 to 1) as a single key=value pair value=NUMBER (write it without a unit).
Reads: value=0.375
